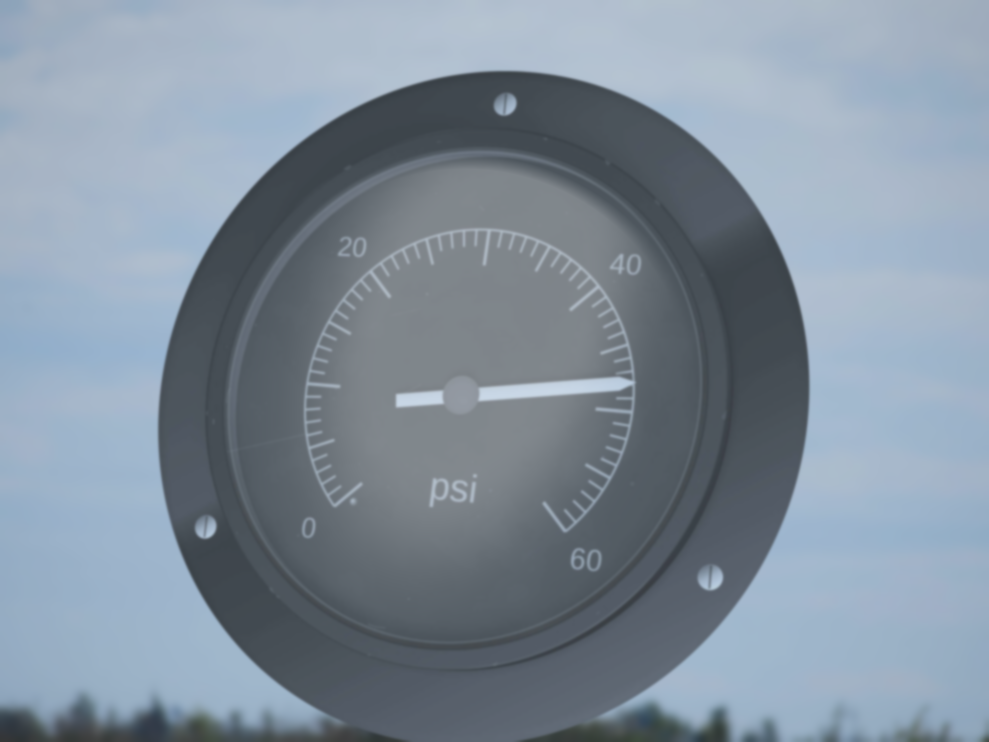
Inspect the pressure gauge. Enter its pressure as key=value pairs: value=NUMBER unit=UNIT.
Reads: value=48 unit=psi
